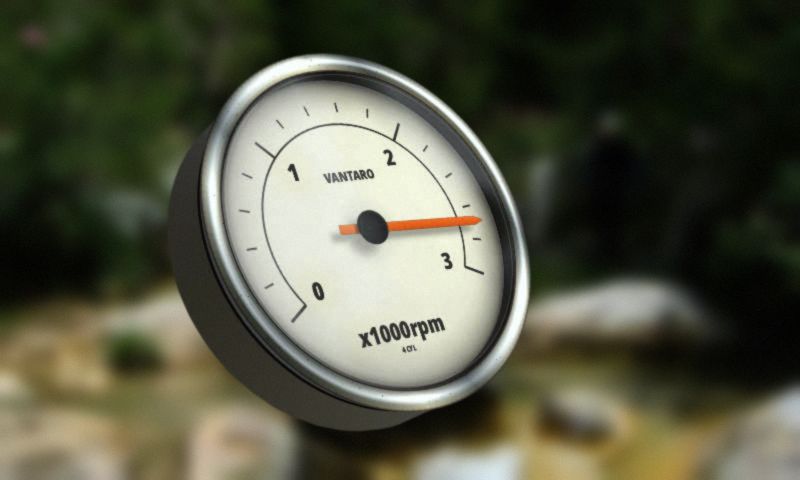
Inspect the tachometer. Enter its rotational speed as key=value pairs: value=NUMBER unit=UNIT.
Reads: value=2700 unit=rpm
